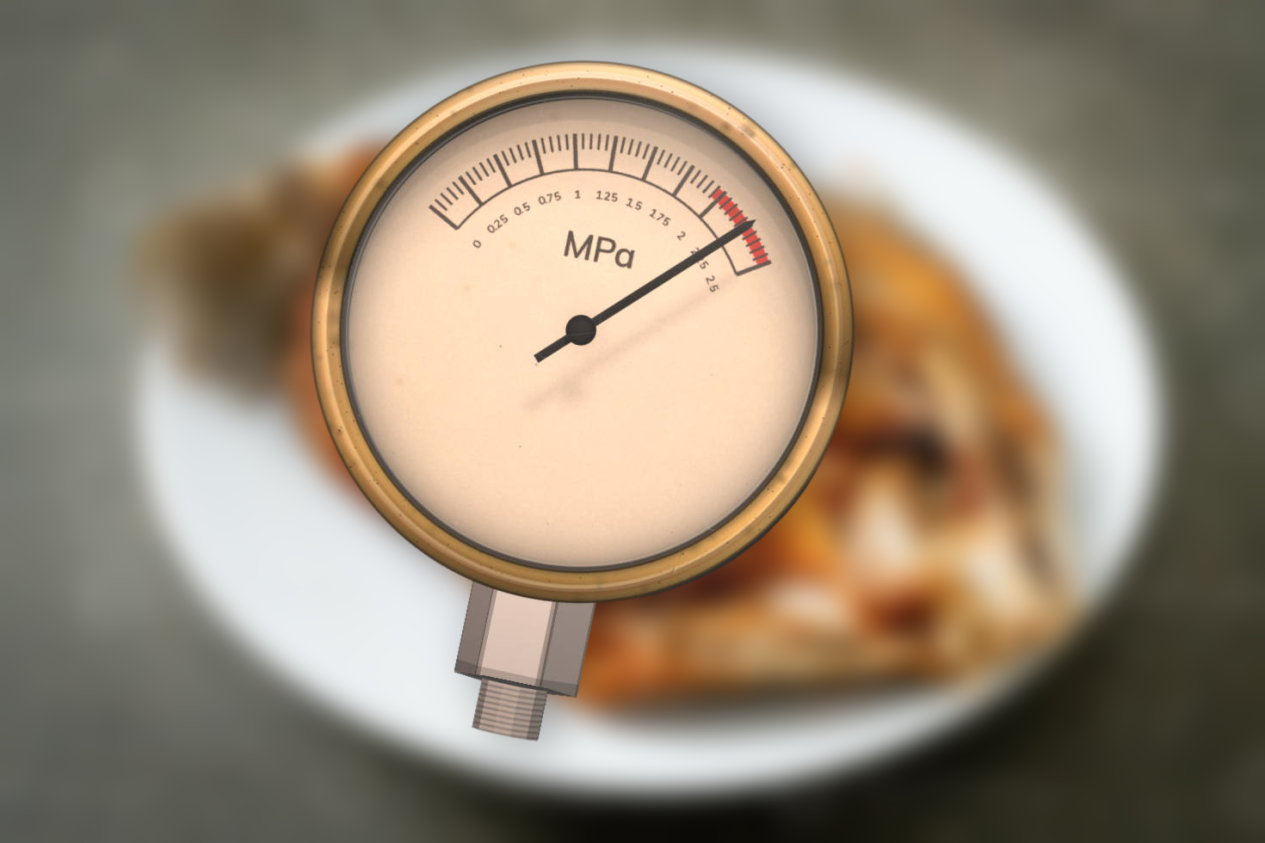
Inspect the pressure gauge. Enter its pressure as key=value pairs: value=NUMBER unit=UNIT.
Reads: value=2.25 unit=MPa
